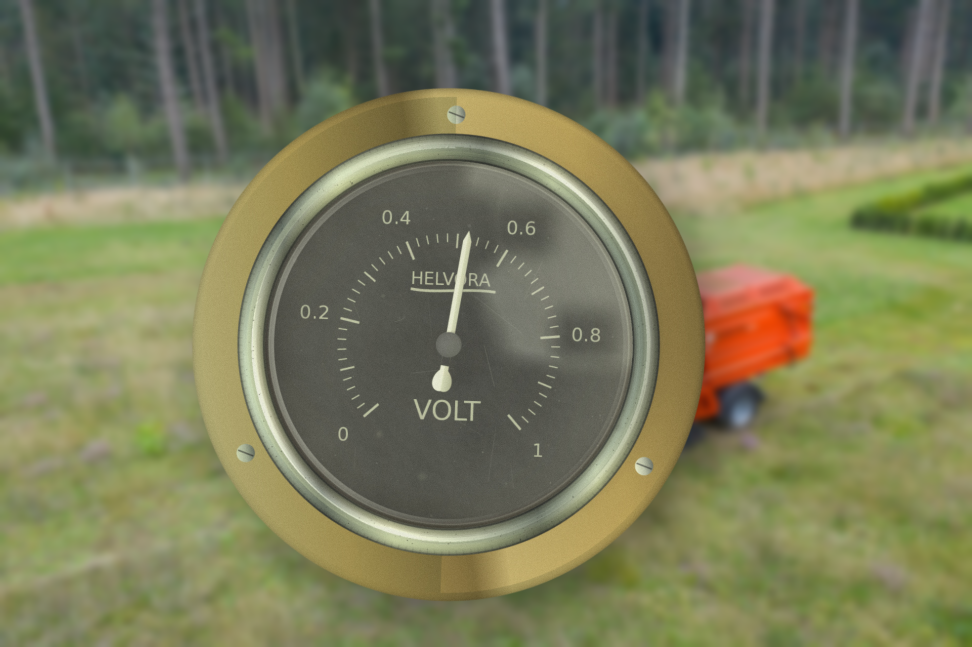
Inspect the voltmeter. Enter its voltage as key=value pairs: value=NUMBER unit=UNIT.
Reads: value=0.52 unit=V
